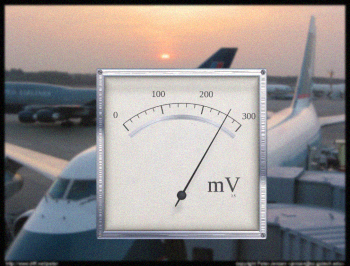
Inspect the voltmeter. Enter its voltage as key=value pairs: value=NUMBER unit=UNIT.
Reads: value=260 unit=mV
